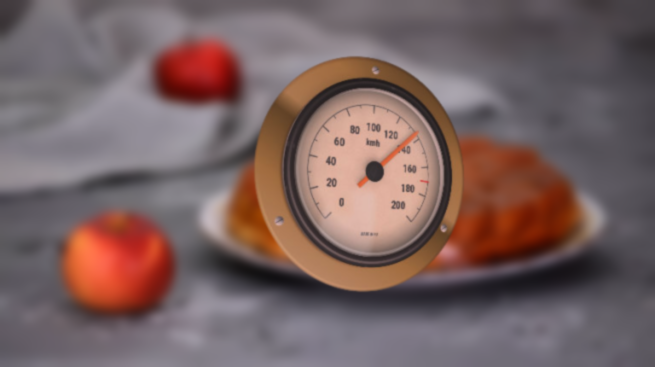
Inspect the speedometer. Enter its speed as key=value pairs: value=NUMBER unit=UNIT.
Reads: value=135 unit=km/h
